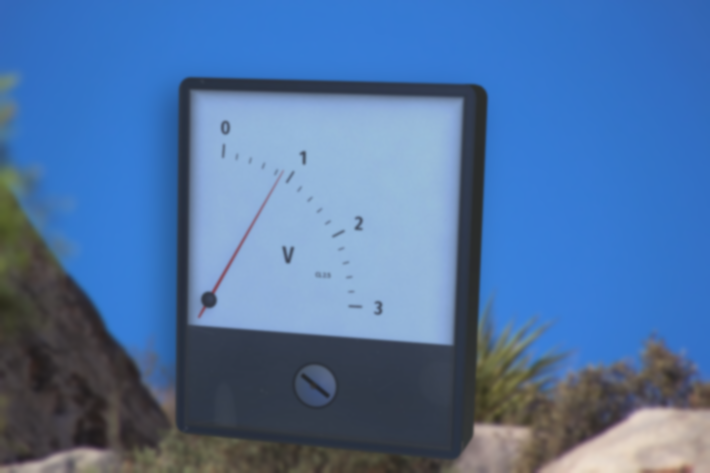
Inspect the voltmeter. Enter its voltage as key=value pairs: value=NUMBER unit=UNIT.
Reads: value=0.9 unit=V
